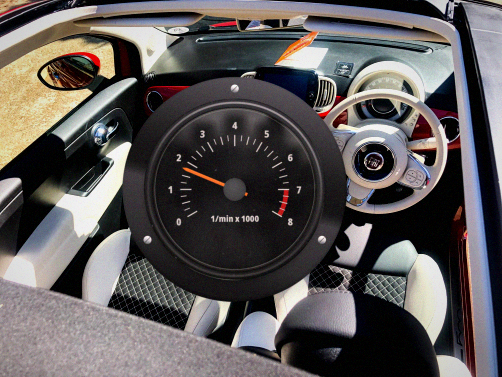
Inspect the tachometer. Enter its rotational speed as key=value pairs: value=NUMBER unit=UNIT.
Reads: value=1750 unit=rpm
